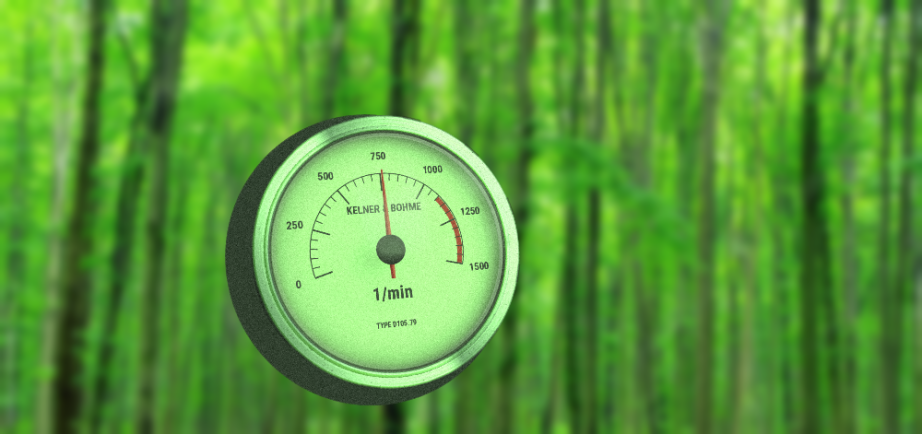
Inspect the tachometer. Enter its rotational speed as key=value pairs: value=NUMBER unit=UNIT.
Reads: value=750 unit=rpm
